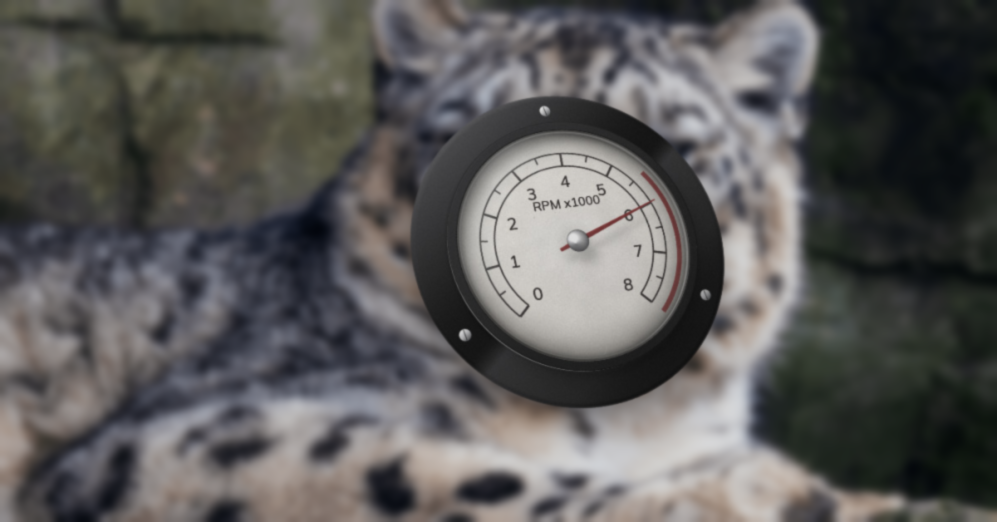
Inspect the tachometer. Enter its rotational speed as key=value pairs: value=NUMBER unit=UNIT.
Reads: value=6000 unit=rpm
